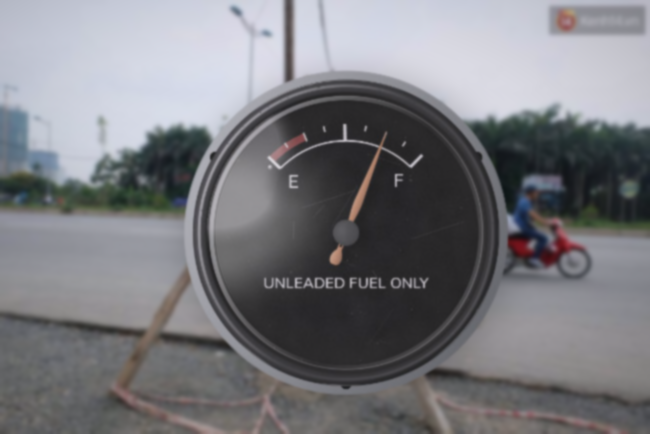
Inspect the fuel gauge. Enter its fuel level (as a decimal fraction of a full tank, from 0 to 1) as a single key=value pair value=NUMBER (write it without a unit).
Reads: value=0.75
